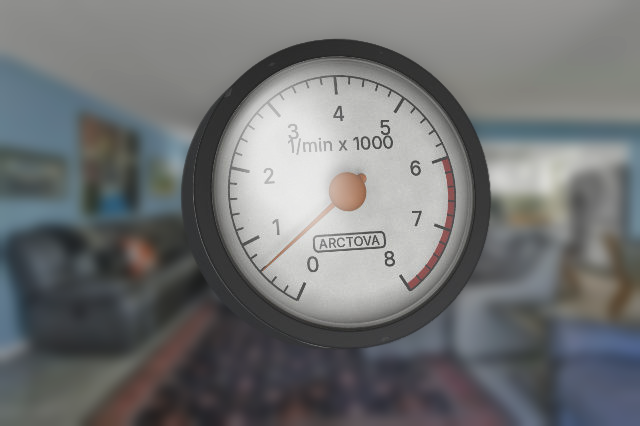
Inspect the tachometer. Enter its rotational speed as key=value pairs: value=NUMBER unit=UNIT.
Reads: value=600 unit=rpm
